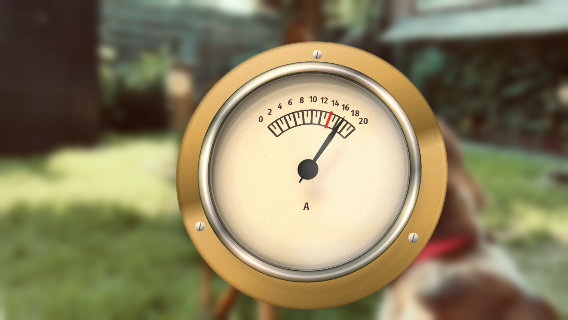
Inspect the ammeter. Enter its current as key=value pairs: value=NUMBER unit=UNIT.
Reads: value=17 unit=A
